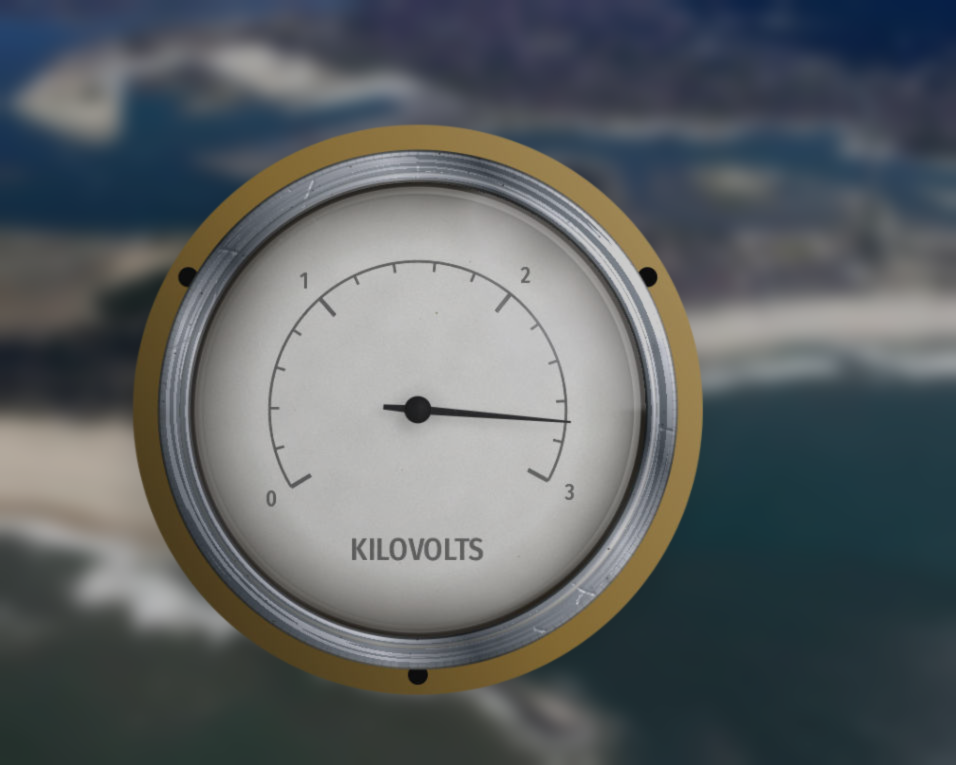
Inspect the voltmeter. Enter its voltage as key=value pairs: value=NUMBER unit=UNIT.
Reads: value=2.7 unit=kV
